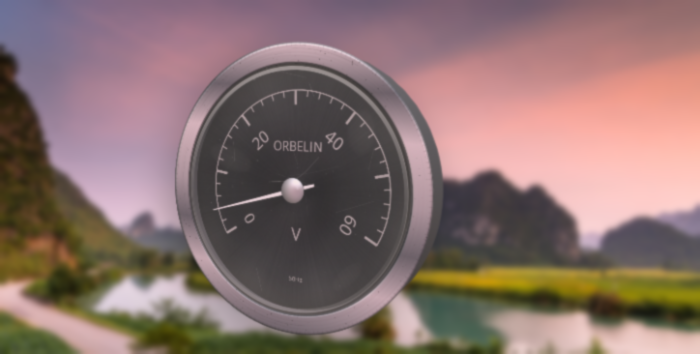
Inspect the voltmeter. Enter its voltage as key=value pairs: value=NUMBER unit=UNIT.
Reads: value=4 unit=V
